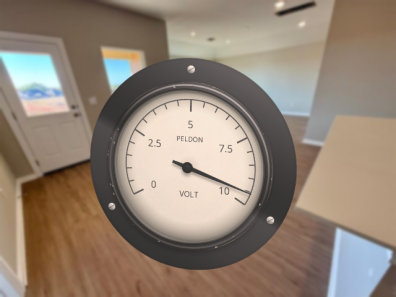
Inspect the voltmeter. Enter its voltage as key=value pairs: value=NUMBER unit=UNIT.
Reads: value=9.5 unit=V
